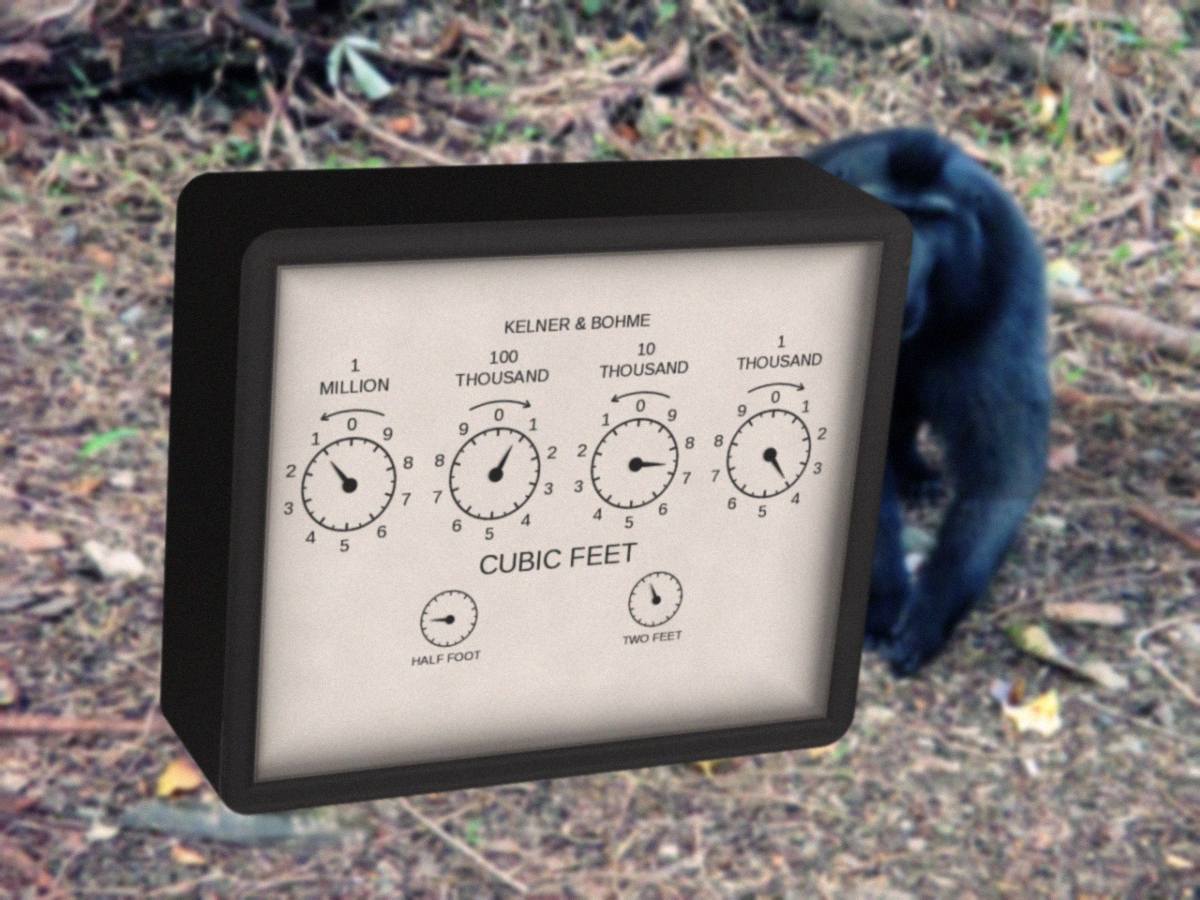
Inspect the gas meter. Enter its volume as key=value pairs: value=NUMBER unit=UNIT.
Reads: value=107400 unit=ft³
